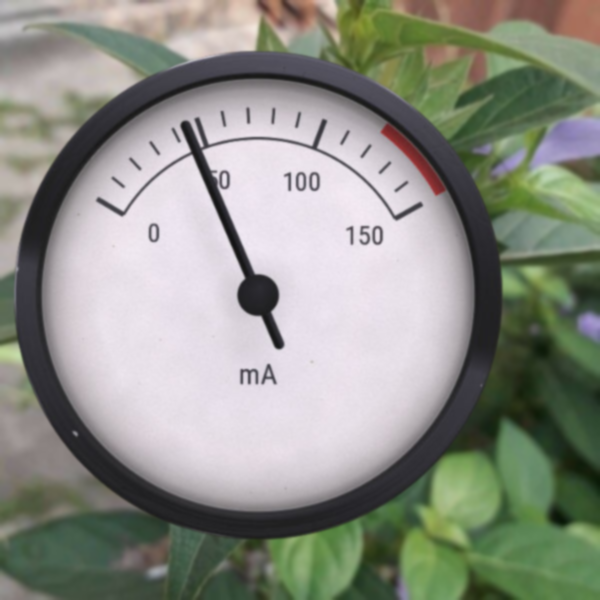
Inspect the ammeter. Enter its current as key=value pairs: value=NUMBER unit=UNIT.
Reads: value=45 unit=mA
